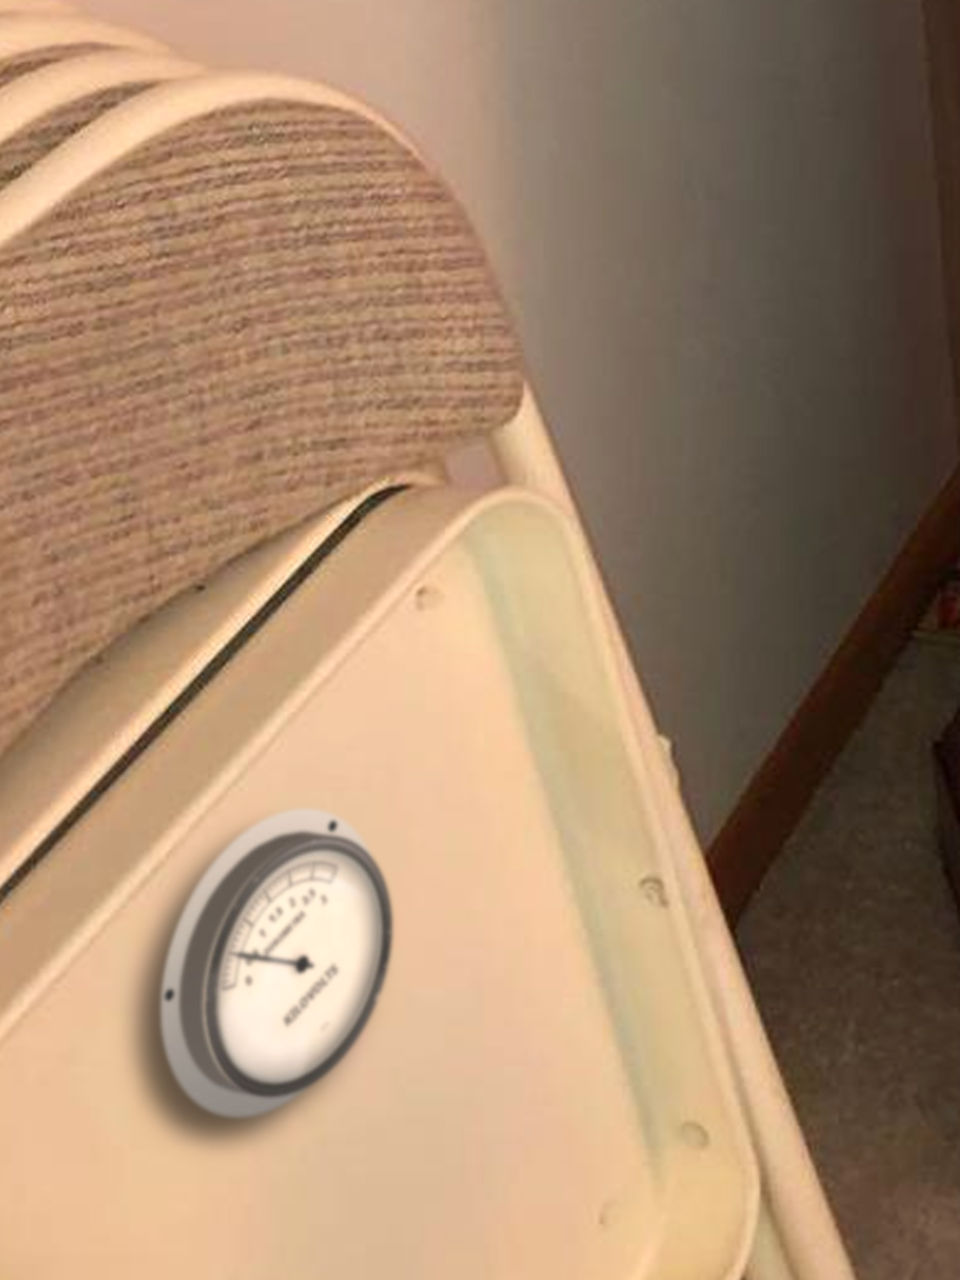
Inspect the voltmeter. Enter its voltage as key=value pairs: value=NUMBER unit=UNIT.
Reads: value=0.5 unit=kV
